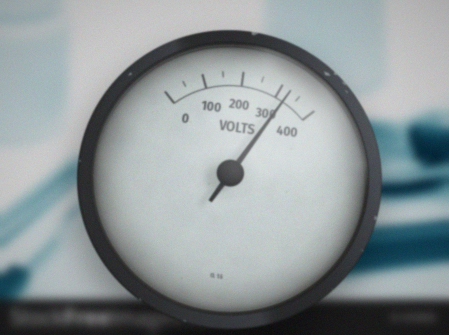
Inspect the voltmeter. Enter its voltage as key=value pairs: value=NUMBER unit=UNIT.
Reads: value=325 unit=V
